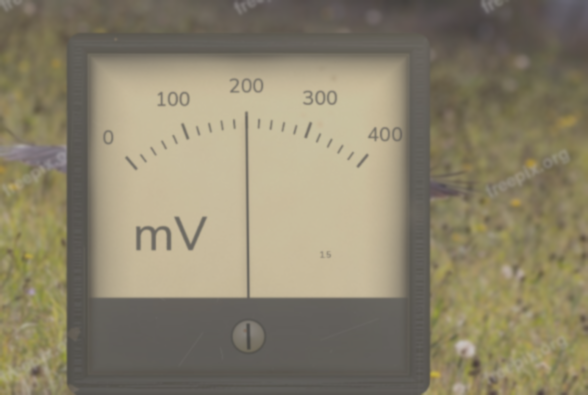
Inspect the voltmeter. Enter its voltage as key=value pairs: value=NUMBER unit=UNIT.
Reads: value=200 unit=mV
